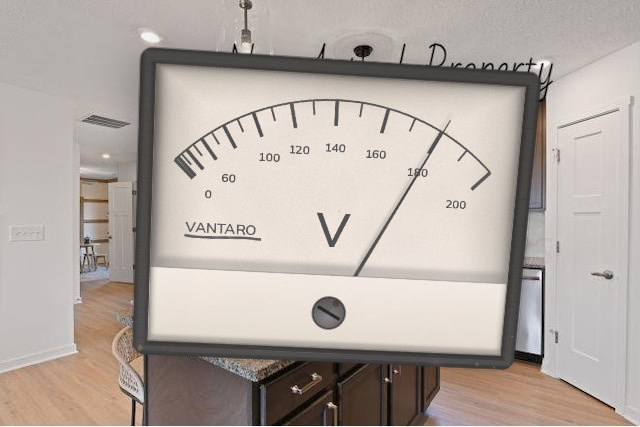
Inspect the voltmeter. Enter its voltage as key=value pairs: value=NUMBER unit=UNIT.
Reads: value=180 unit=V
